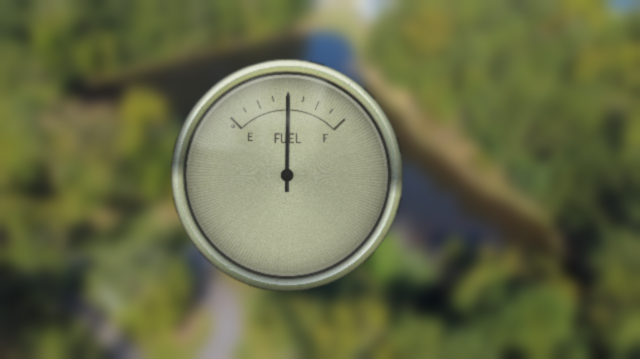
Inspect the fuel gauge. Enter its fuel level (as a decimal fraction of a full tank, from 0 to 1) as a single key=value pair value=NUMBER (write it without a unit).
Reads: value=0.5
